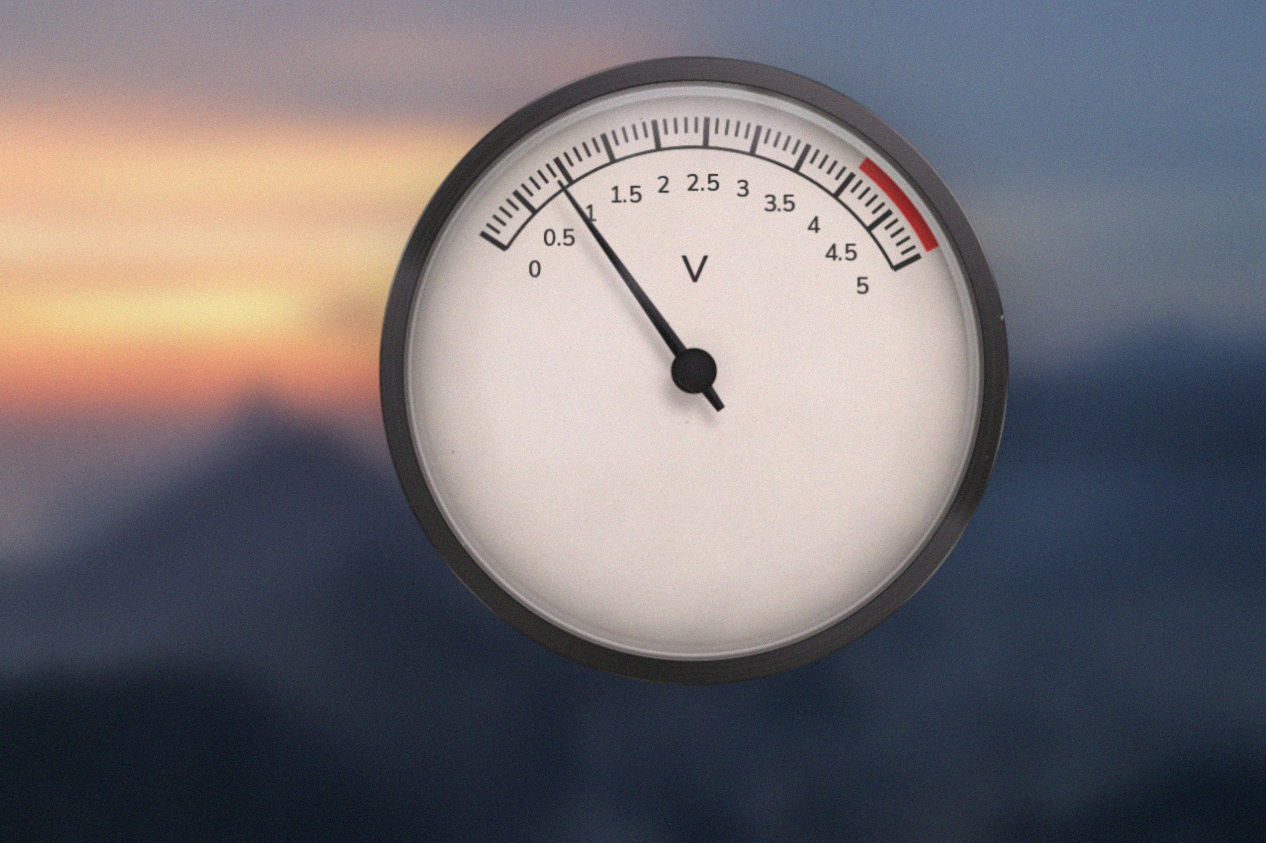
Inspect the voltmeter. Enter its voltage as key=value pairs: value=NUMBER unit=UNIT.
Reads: value=0.9 unit=V
